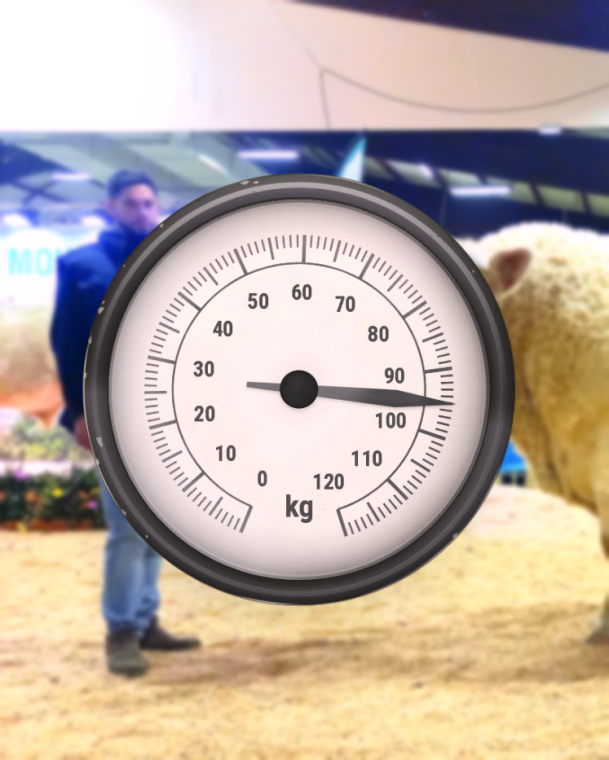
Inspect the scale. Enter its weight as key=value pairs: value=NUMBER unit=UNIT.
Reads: value=95 unit=kg
